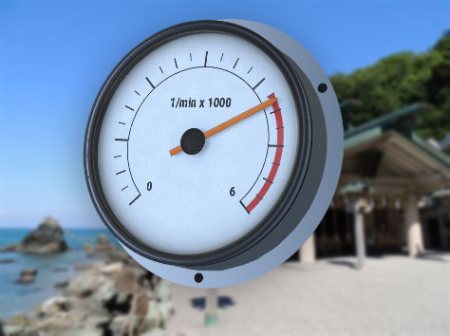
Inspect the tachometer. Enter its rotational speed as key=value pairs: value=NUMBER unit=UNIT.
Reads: value=4375 unit=rpm
